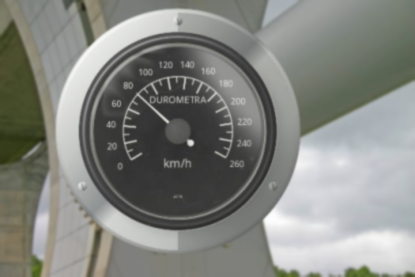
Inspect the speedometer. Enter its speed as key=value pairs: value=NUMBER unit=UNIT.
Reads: value=80 unit=km/h
